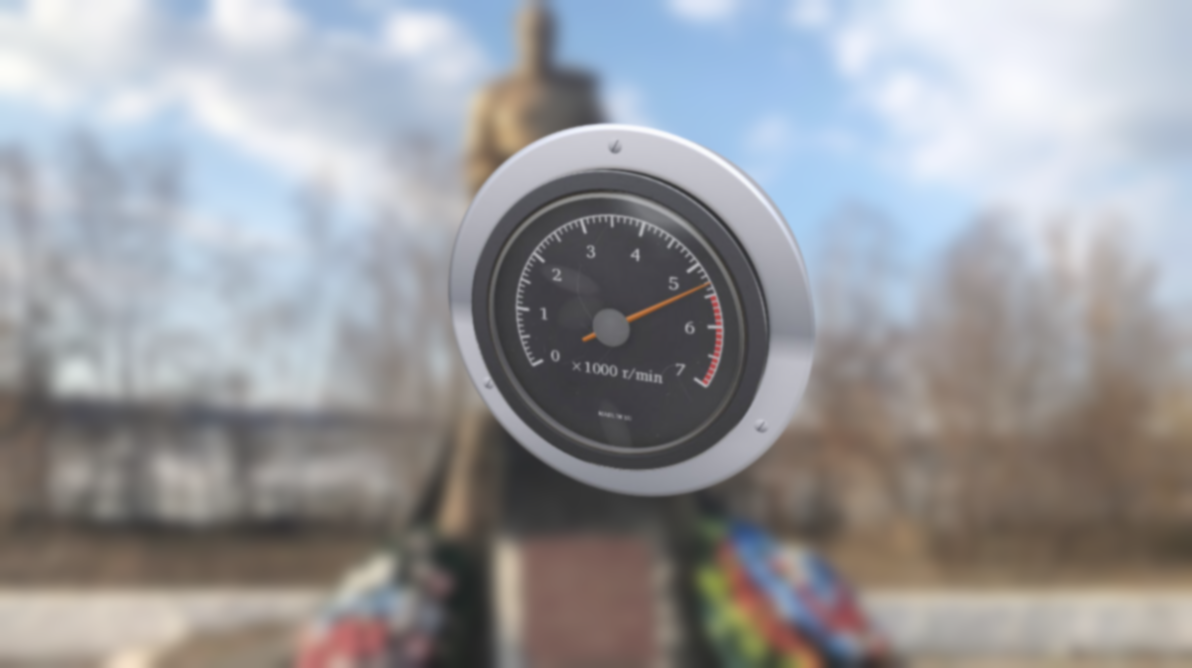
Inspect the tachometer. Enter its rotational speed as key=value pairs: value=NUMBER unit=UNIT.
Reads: value=5300 unit=rpm
